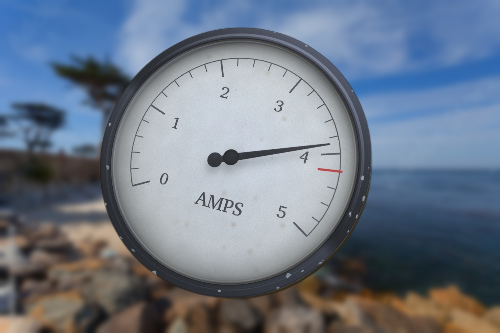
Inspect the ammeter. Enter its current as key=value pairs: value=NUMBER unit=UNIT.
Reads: value=3.9 unit=A
